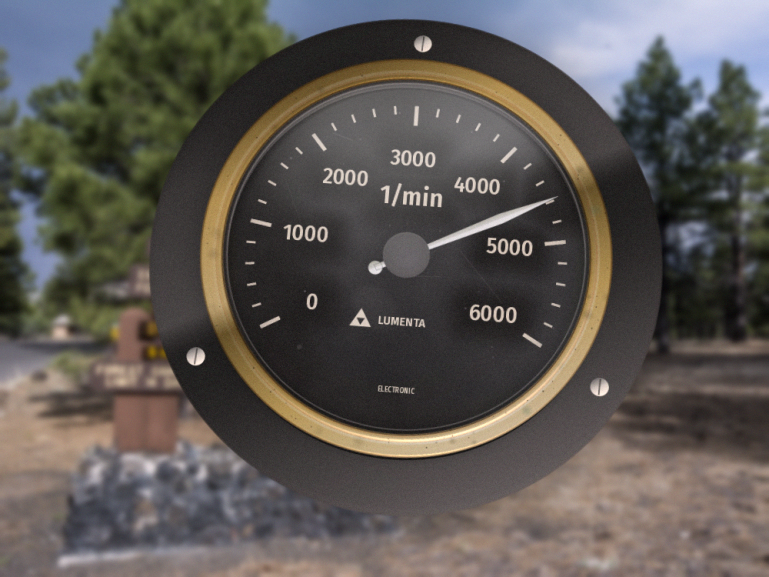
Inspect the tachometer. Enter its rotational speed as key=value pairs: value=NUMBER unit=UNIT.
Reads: value=4600 unit=rpm
